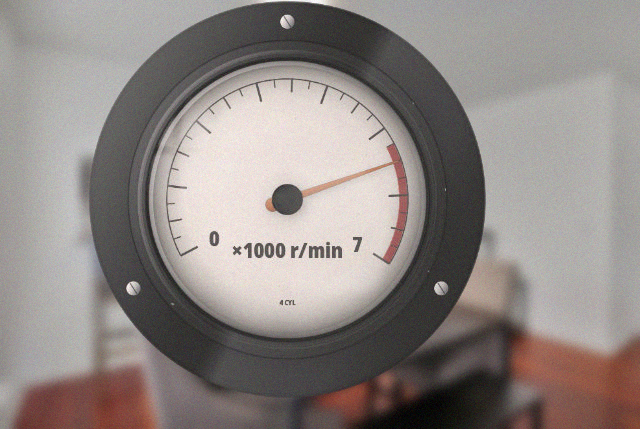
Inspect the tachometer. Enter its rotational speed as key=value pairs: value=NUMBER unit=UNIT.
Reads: value=5500 unit=rpm
